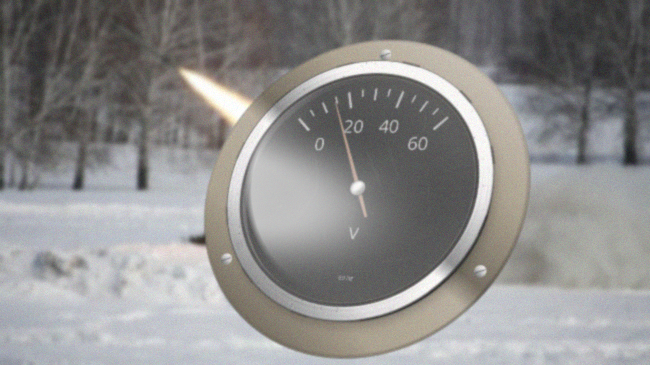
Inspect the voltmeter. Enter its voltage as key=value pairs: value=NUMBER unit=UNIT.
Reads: value=15 unit=V
